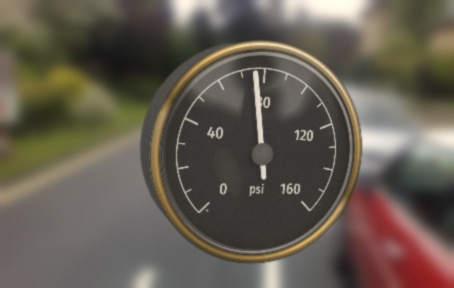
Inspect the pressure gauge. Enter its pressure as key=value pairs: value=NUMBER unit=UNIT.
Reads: value=75 unit=psi
